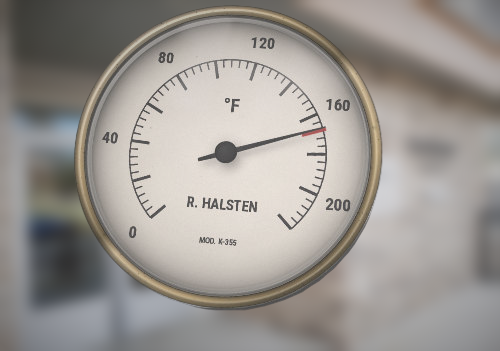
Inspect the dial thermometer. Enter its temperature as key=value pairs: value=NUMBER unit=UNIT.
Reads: value=168 unit=°F
